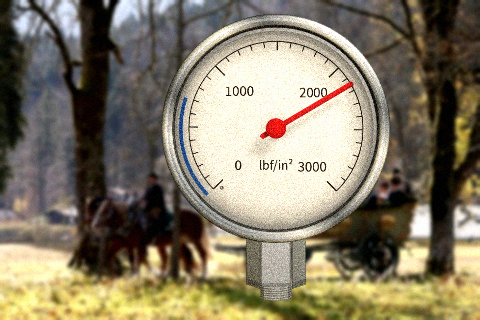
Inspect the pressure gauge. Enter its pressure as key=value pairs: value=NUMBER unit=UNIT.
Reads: value=2150 unit=psi
